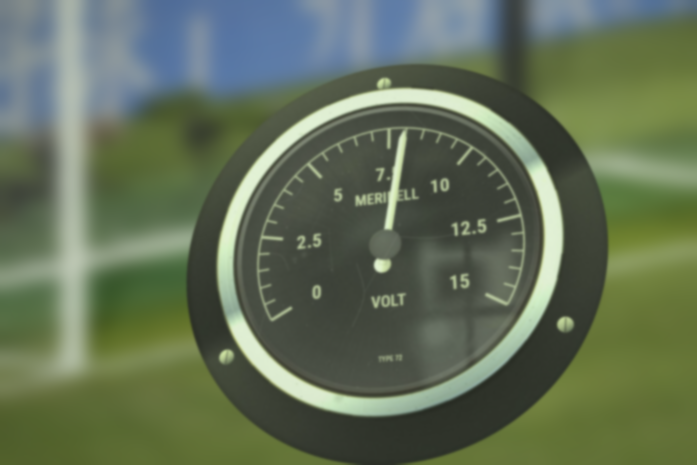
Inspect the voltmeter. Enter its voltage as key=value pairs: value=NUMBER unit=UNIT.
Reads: value=8 unit=V
